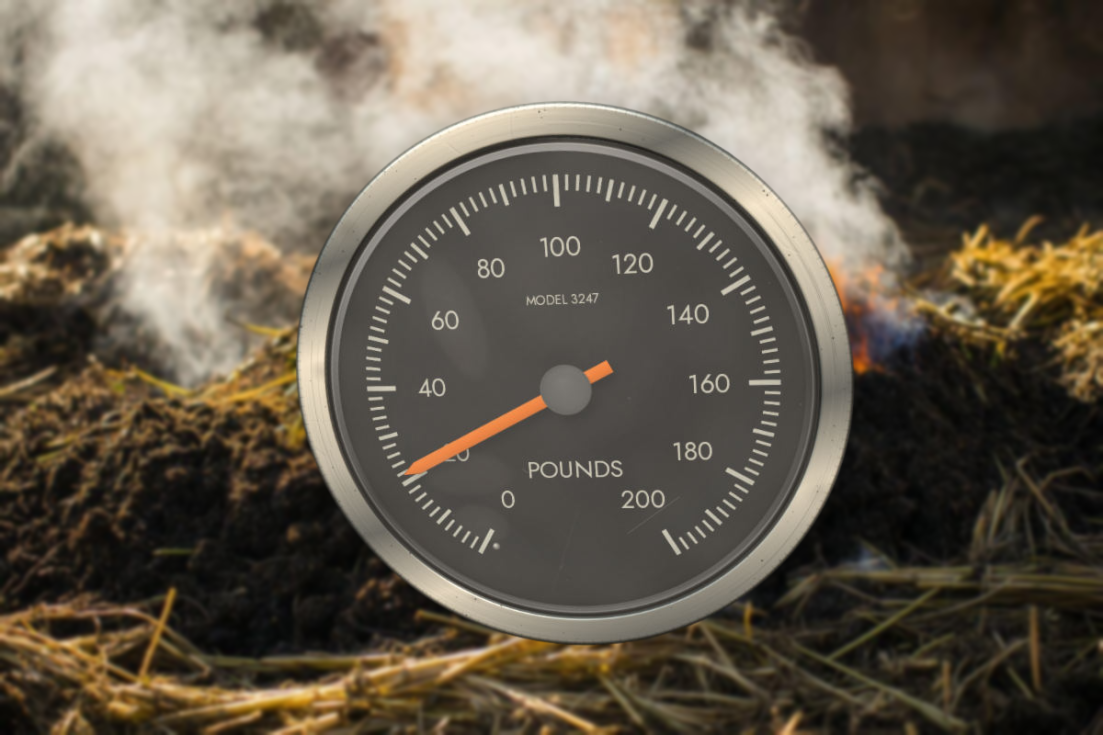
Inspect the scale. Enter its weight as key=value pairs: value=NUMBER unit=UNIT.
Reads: value=22 unit=lb
